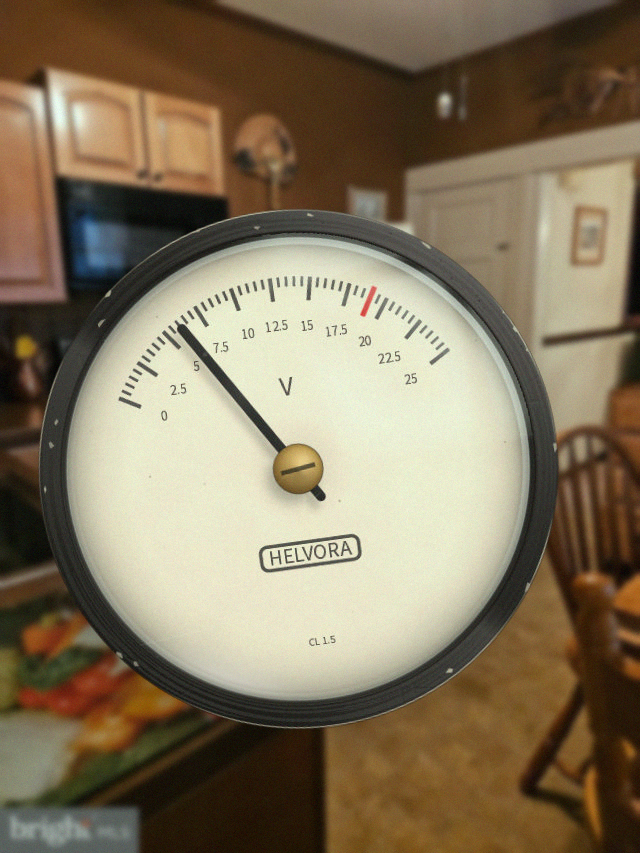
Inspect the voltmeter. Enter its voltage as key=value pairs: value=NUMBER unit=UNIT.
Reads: value=6 unit=V
